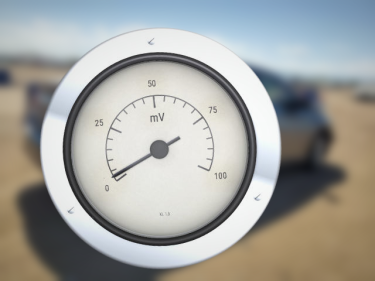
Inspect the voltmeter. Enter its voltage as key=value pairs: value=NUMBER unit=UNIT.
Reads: value=2.5 unit=mV
